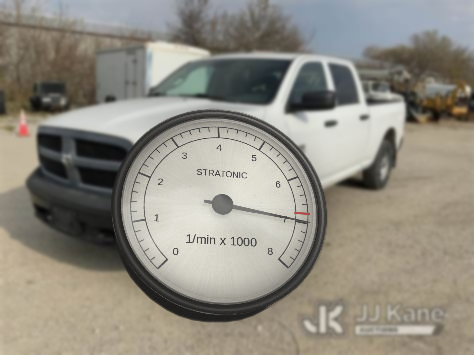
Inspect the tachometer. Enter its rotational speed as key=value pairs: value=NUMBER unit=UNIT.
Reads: value=7000 unit=rpm
